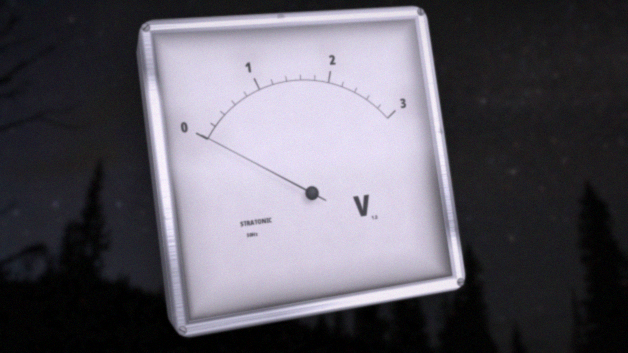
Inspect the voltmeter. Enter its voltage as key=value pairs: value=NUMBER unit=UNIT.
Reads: value=0 unit=V
